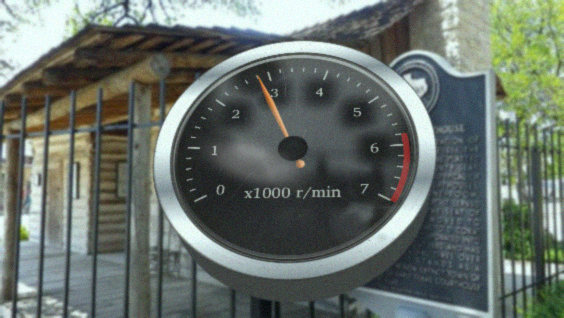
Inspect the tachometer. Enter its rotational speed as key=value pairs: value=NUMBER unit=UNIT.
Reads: value=2800 unit=rpm
